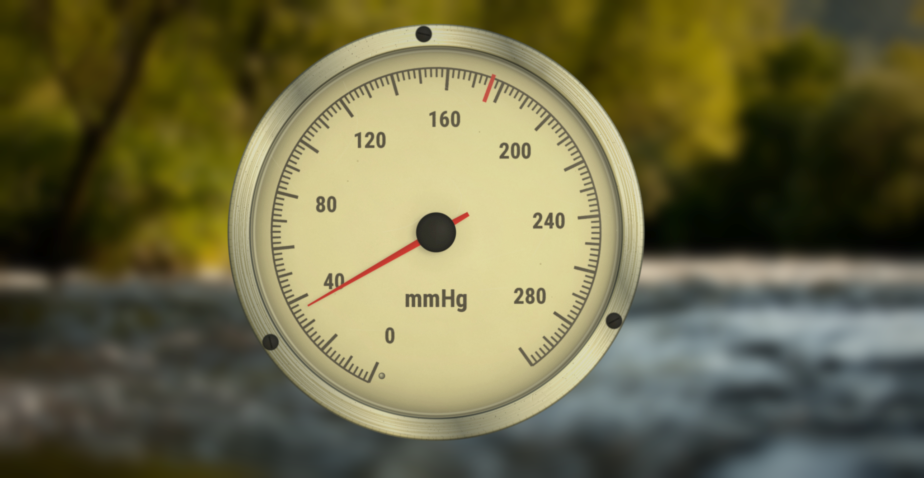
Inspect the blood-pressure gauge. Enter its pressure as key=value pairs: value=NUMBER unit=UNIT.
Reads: value=36 unit=mmHg
